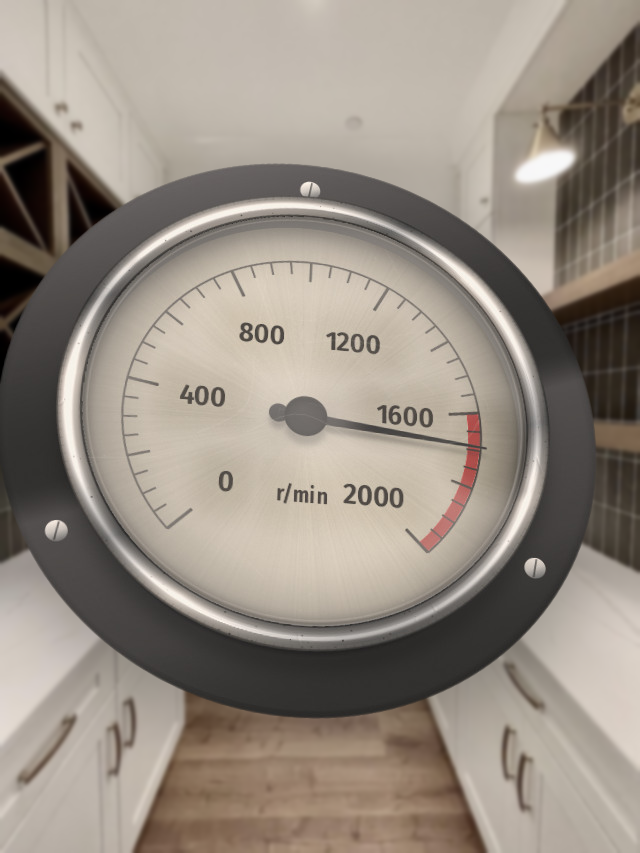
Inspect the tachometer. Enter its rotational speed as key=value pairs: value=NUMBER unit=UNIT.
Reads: value=1700 unit=rpm
